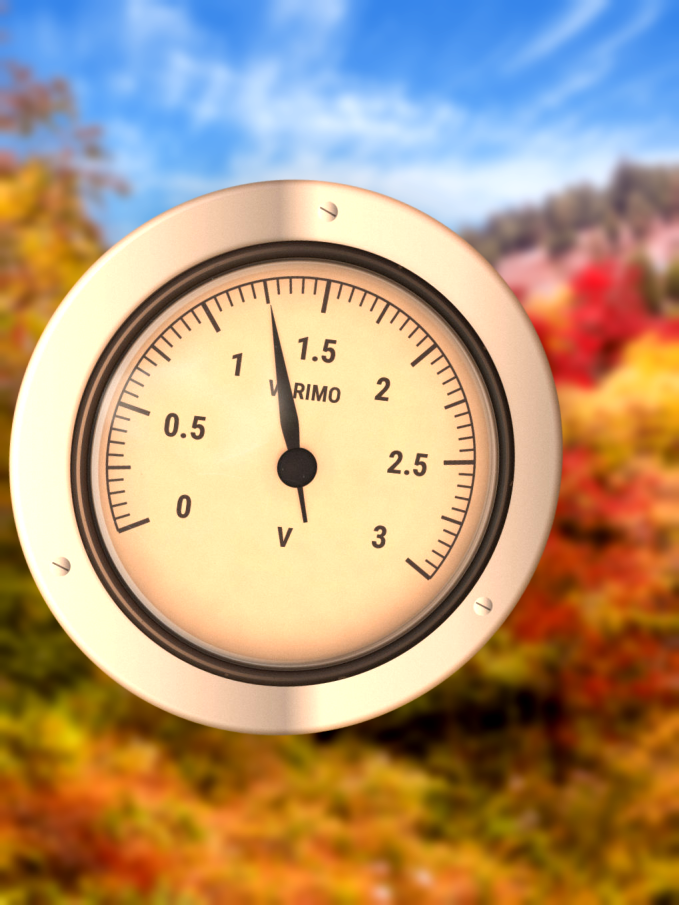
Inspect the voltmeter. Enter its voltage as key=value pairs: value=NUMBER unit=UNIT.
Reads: value=1.25 unit=V
